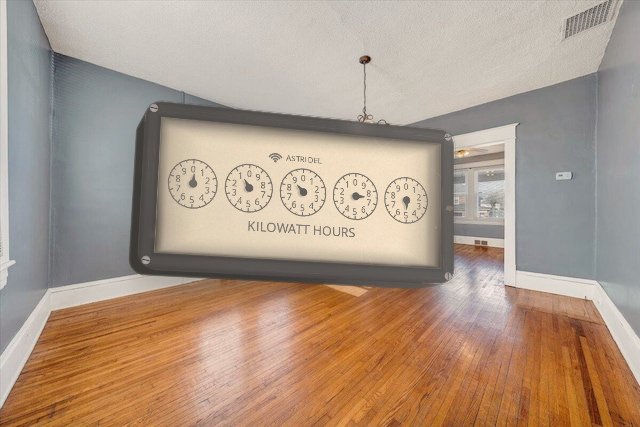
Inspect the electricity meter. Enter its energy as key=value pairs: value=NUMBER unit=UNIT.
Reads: value=875 unit=kWh
